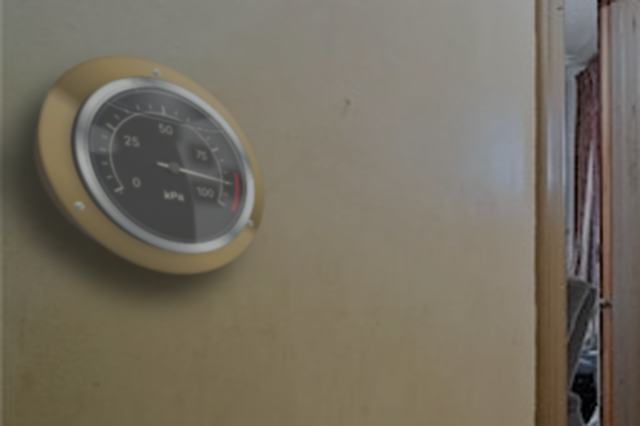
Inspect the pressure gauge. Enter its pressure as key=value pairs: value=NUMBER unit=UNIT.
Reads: value=90 unit=kPa
